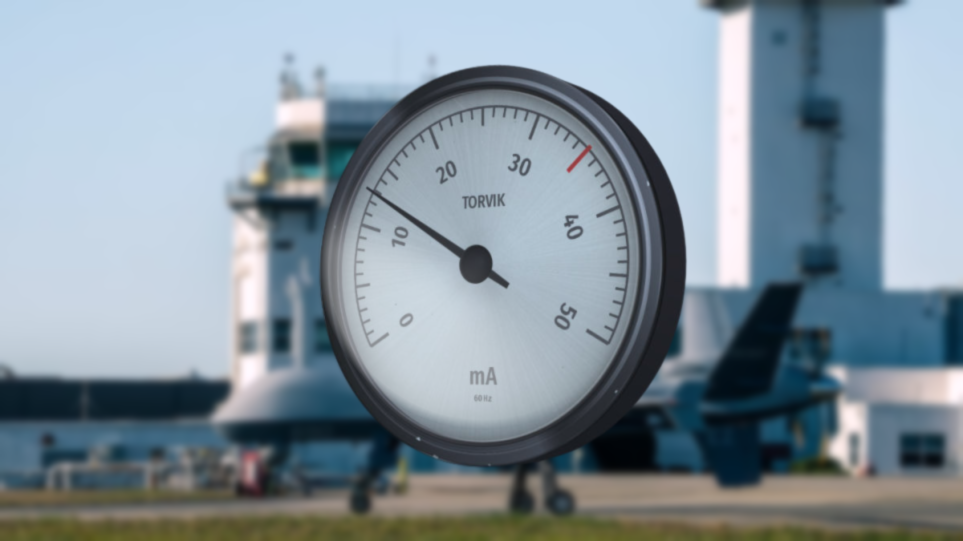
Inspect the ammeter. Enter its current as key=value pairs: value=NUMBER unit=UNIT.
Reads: value=13 unit=mA
